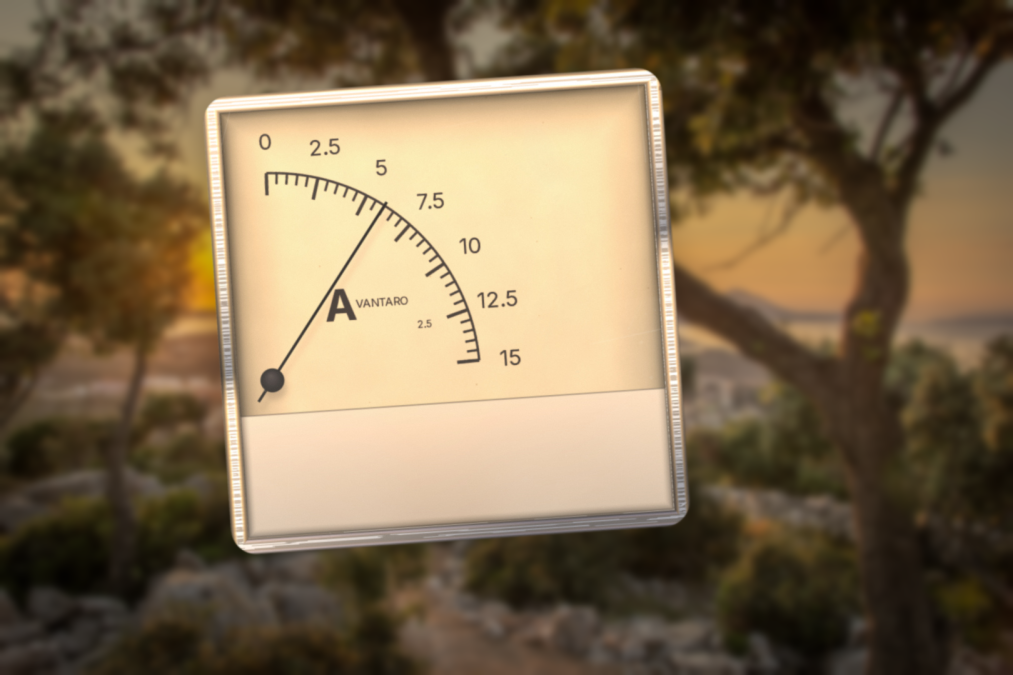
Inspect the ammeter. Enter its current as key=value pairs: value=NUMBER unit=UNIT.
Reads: value=6 unit=A
